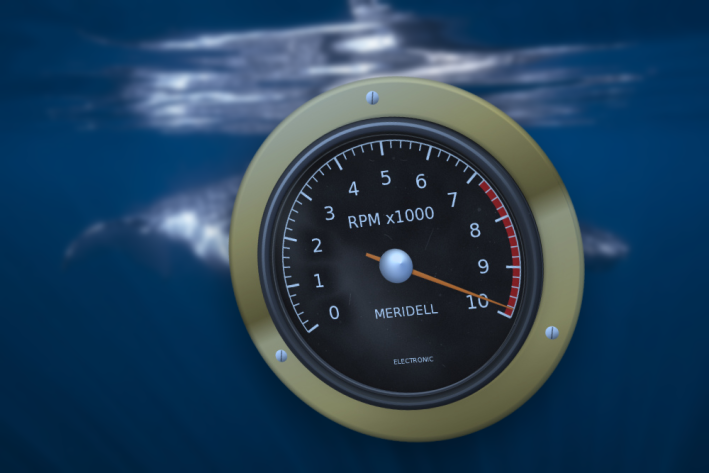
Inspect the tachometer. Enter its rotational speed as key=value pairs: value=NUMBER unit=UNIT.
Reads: value=9800 unit=rpm
